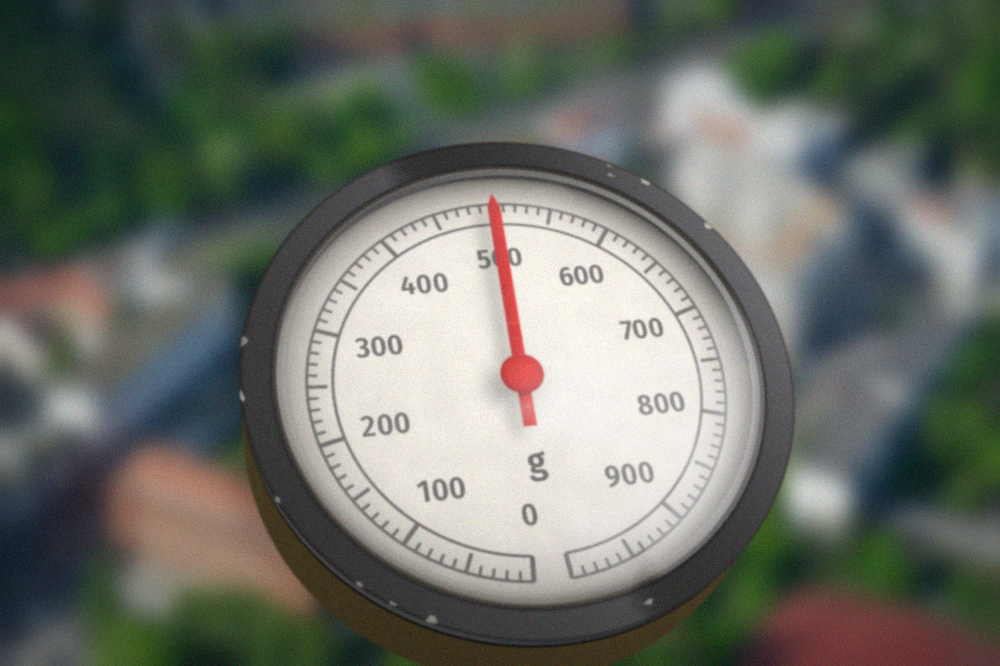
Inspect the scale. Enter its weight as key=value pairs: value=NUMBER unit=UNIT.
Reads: value=500 unit=g
